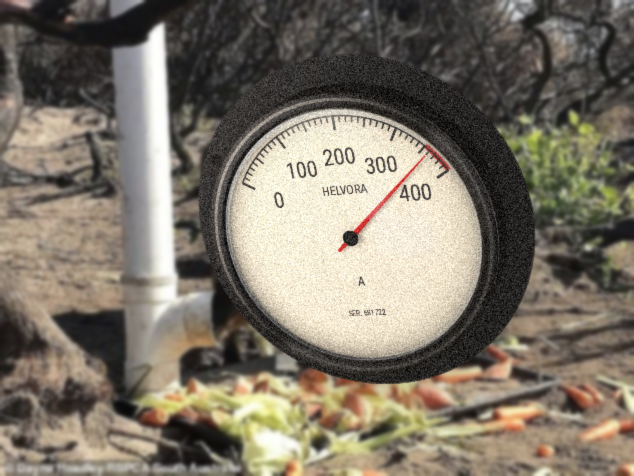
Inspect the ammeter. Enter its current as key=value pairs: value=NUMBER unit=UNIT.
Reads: value=360 unit=A
